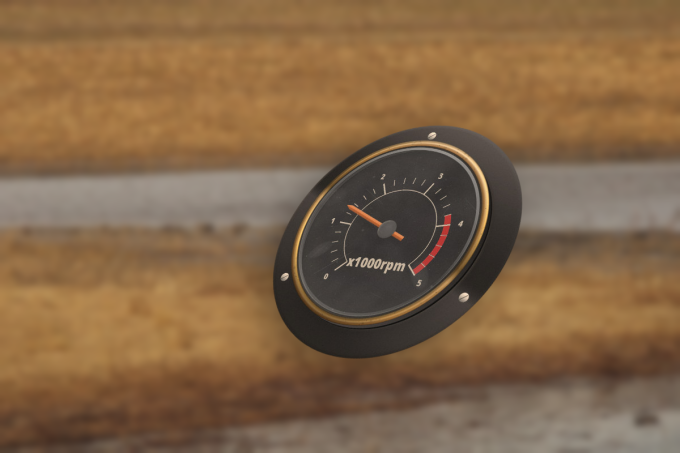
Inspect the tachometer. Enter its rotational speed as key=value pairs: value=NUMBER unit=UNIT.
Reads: value=1300 unit=rpm
